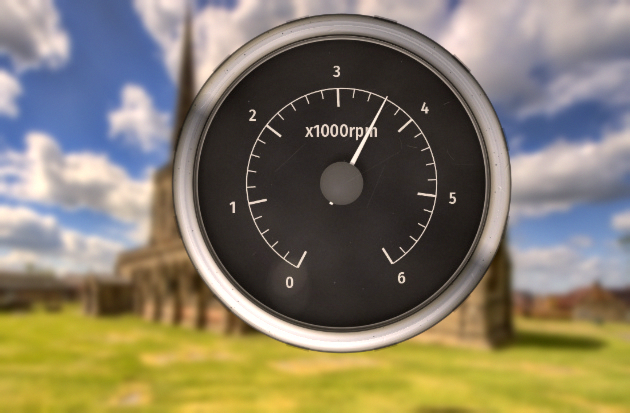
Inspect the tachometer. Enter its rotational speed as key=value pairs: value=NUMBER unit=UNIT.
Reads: value=3600 unit=rpm
